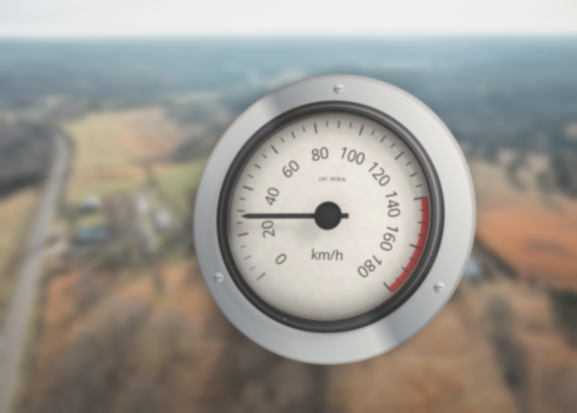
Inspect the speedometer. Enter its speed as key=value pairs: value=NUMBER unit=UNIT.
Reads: value=27.5 unit=km/h
